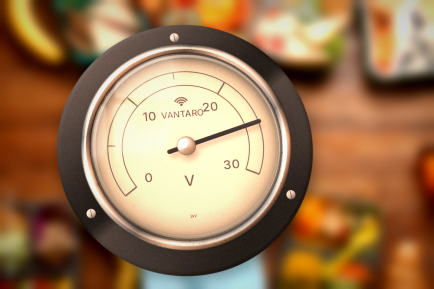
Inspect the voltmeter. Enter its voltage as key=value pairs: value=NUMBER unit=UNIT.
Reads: value=25 unit=V
